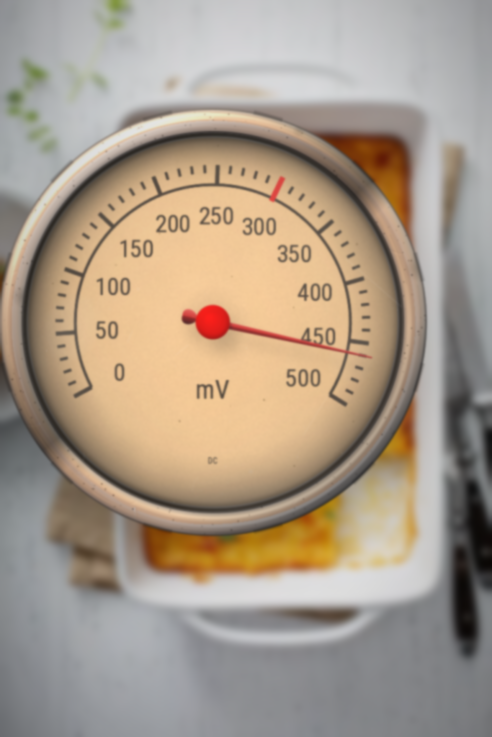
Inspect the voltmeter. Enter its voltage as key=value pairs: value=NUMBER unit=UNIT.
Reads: value=460 unit=mV
